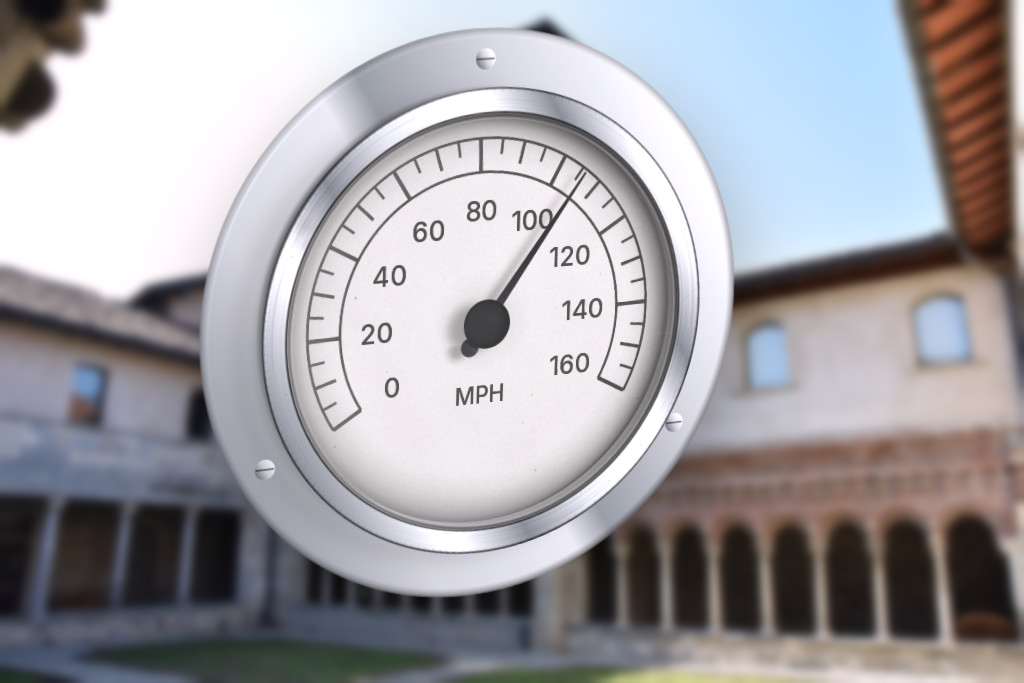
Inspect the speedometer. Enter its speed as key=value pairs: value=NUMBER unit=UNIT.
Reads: value=105 unit=mph
